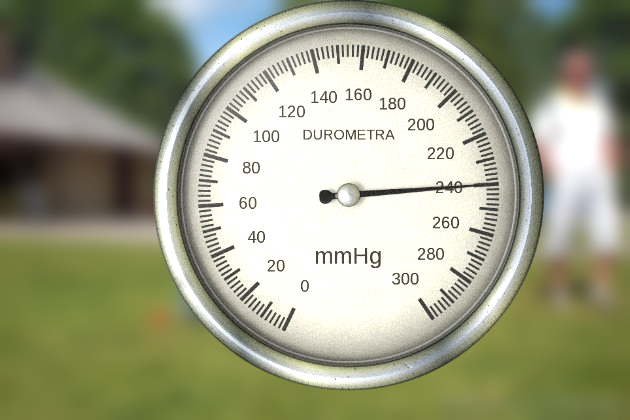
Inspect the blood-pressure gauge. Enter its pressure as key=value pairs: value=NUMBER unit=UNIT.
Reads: value=240 unit=mmHg
